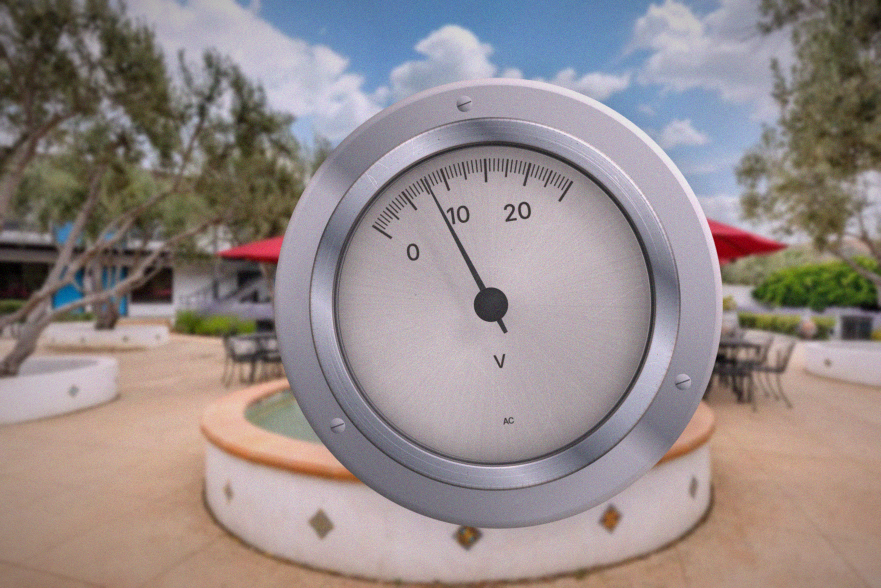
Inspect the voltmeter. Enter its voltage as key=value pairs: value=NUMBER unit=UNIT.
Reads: value=8 unit=V
